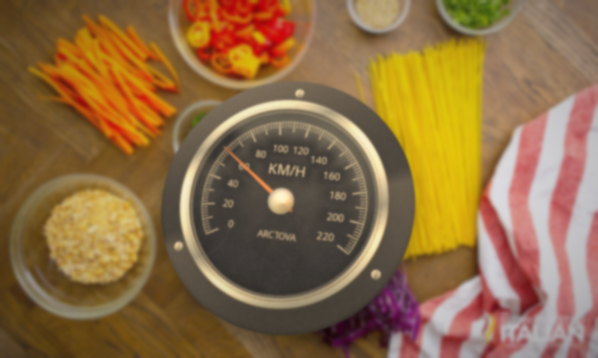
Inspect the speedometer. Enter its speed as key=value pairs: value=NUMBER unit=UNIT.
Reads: value=60 unit=km/h
